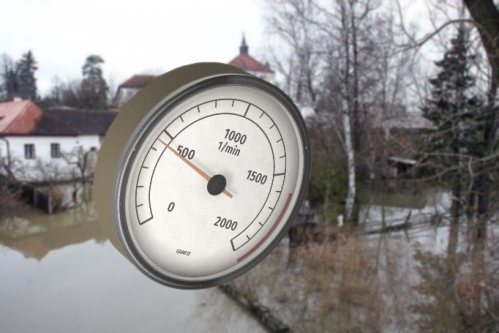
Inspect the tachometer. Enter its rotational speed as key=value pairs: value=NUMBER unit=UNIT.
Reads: value=450 unit=rpm
